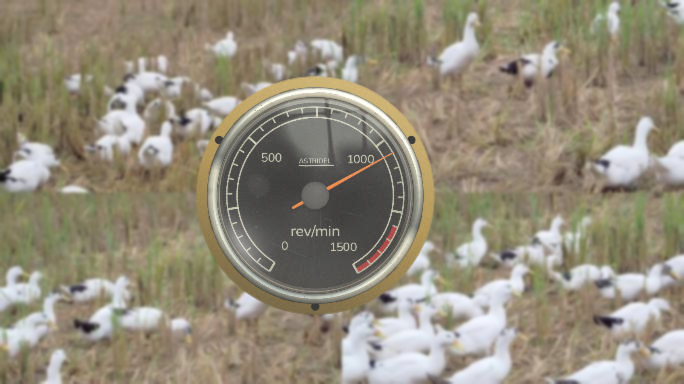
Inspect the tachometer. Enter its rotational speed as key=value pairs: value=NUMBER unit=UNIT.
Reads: value=1050 unit=rpm
